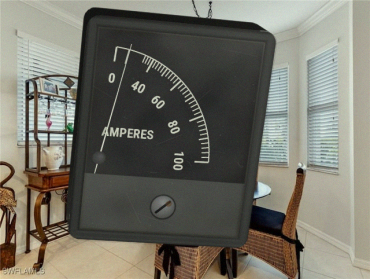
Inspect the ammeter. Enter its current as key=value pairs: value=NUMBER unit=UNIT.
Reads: value=20 unit=A
